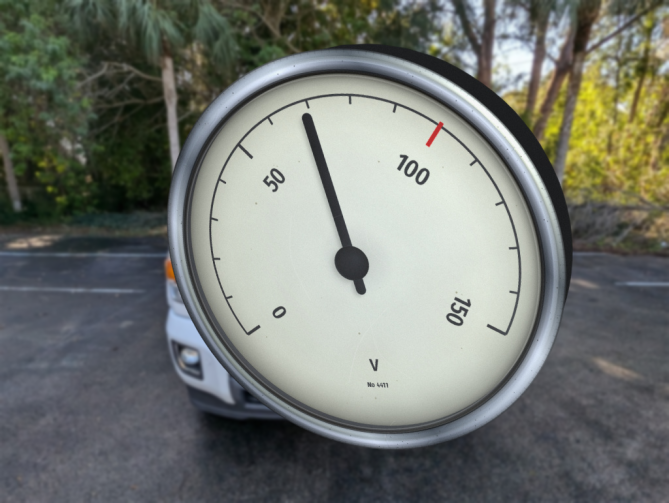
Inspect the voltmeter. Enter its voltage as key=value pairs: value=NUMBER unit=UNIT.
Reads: value=70 unit=V
